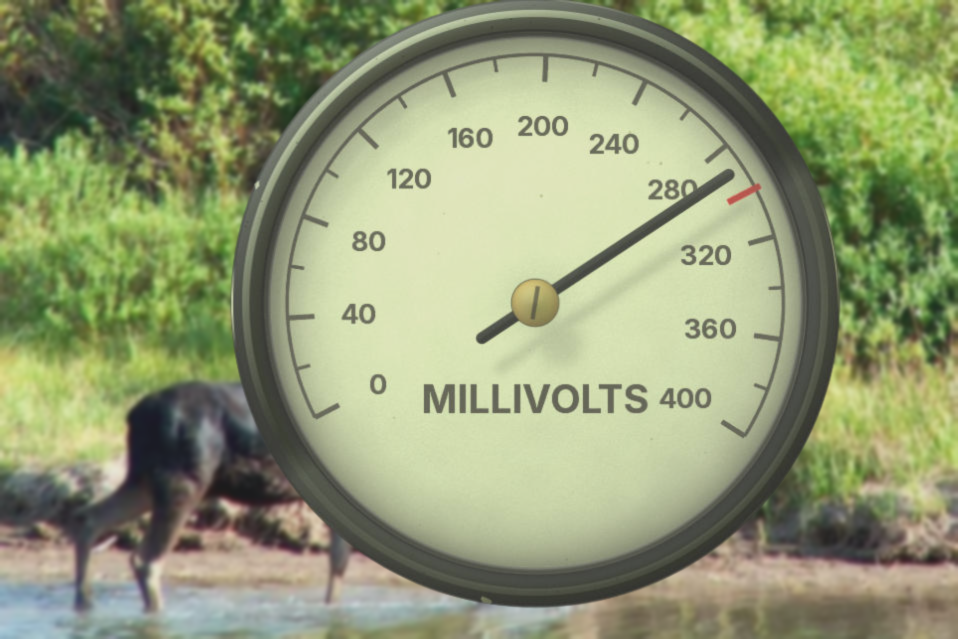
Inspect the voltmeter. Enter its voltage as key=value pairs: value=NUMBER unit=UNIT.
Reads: value=290 unit=mV
